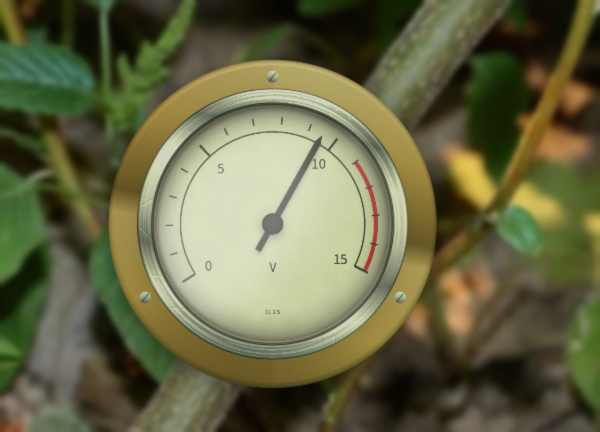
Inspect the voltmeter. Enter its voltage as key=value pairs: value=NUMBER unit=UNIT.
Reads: value=9.5 unit=V
